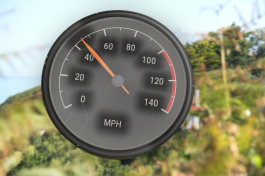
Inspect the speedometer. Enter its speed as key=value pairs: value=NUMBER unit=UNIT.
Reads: value=45 unit=mph
